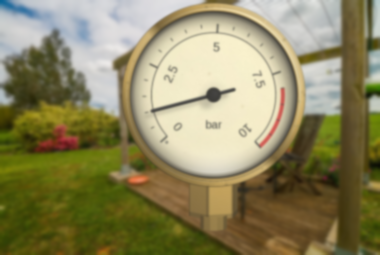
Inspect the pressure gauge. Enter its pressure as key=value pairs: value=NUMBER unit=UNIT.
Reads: value=1 unit=bar
